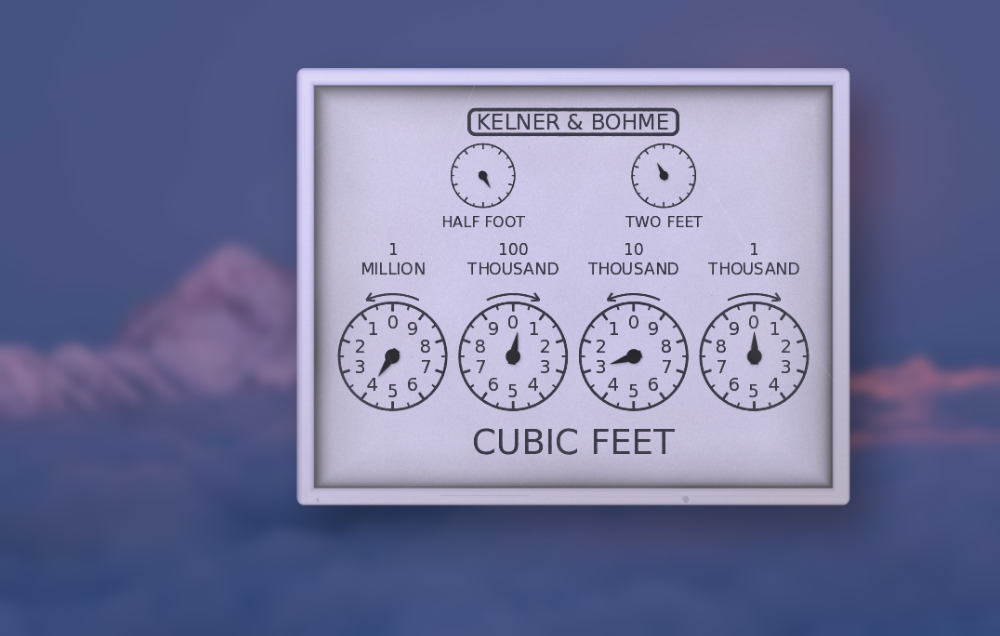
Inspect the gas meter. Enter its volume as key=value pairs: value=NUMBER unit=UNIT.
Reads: value=403000 unit=ft³
